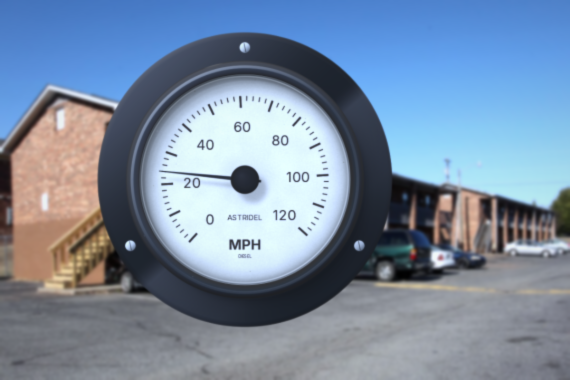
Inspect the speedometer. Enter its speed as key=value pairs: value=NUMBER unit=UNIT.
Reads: value=24 unit=mph
